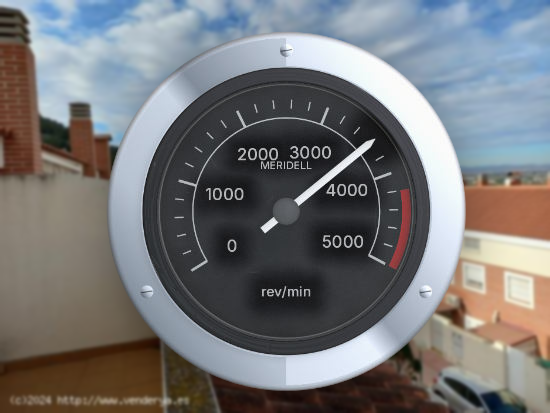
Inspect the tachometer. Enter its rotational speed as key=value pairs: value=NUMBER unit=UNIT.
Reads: value=3600 unit=rpm
